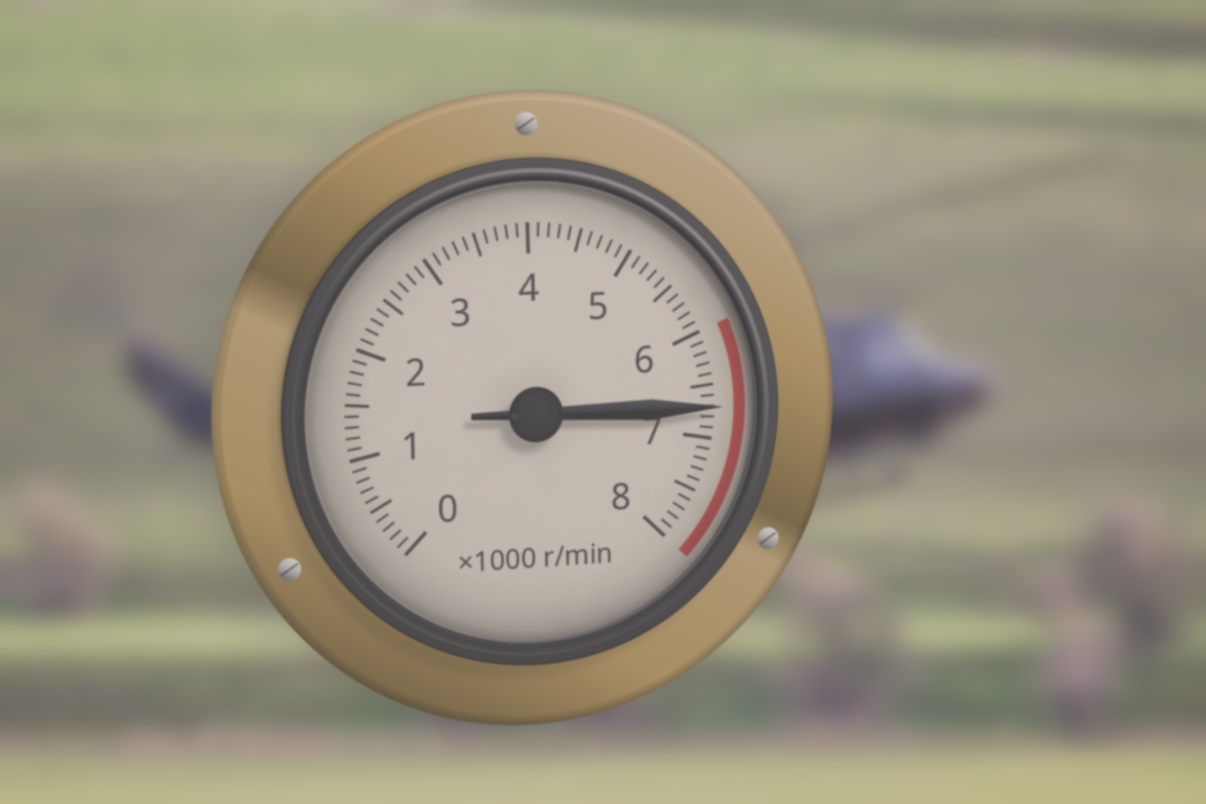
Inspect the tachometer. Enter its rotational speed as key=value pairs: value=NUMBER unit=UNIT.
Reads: value=6700 unit=rpm
